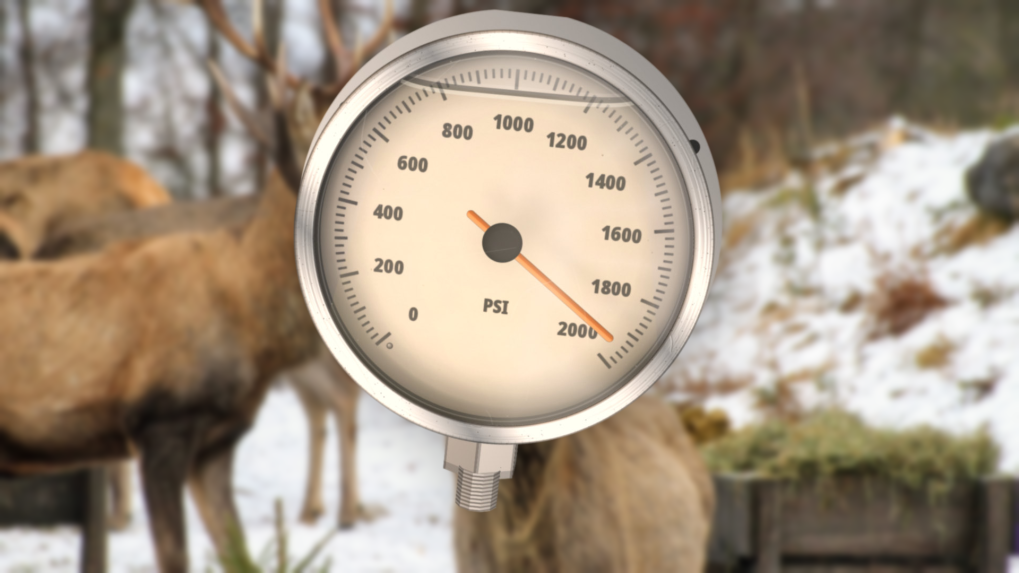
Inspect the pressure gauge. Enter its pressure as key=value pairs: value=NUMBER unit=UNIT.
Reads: value=1940 unit=psi
